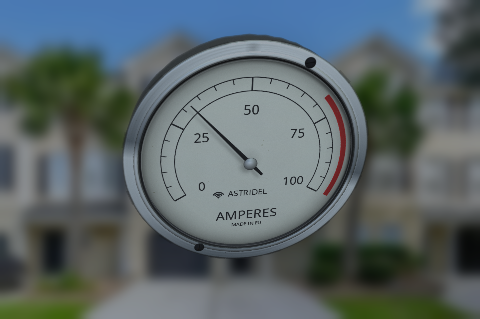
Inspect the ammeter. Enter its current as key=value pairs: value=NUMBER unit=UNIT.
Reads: value=32.5 unit=A
